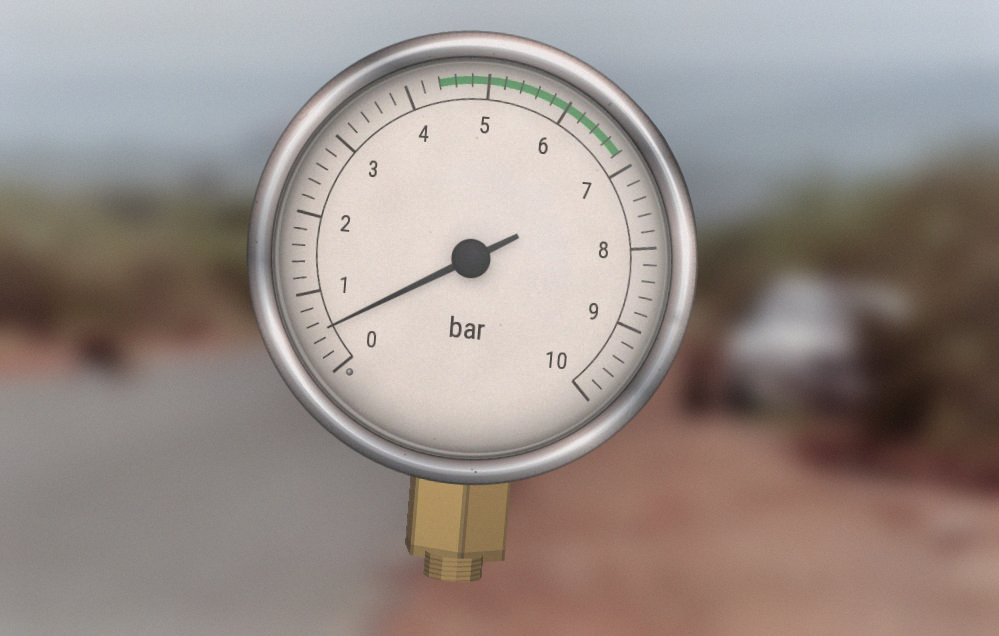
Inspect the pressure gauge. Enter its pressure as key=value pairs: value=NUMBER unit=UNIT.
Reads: value=0.5 unit=bar
